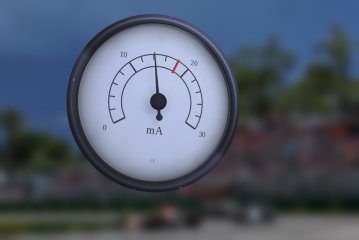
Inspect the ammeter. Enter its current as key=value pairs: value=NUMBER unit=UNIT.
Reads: value=14 unit=mA
